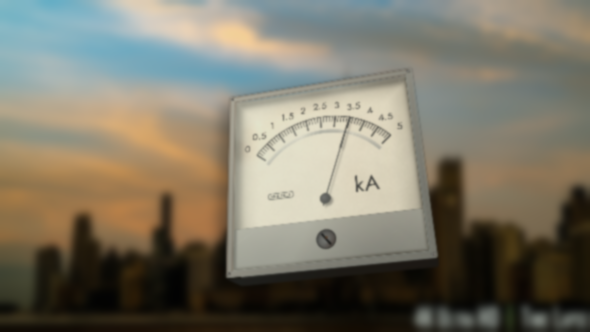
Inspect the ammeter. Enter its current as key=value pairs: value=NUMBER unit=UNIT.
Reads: value=3.5 unit=kA
